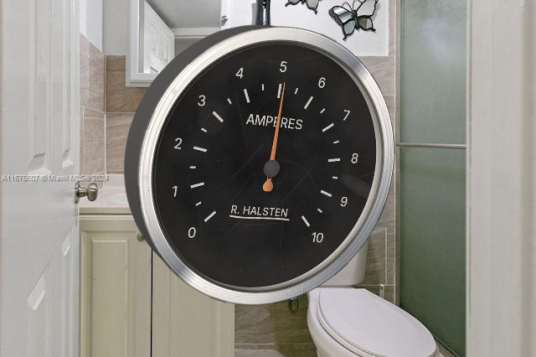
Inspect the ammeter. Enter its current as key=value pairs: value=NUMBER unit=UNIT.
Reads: value=5 unit=A
